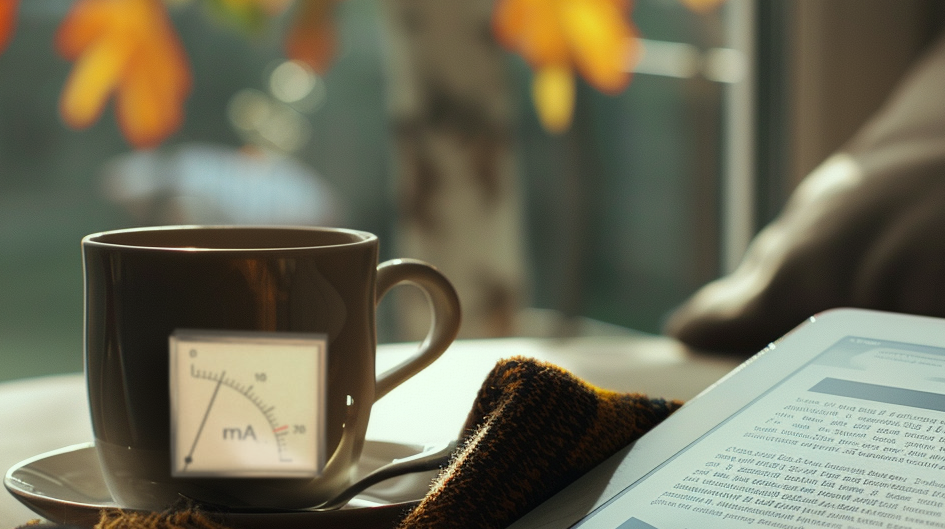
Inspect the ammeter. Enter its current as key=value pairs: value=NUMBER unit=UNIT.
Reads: value=5 unit=mA
